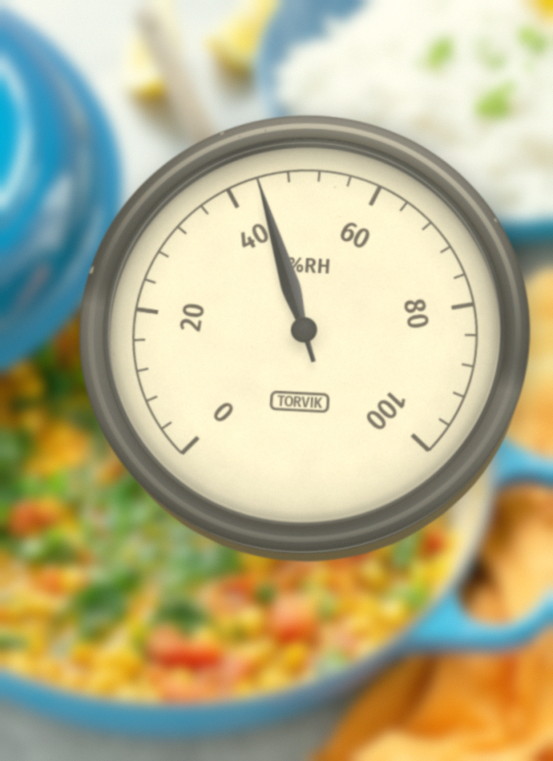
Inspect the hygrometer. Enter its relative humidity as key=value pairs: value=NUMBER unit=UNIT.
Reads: value=44 unit=%
